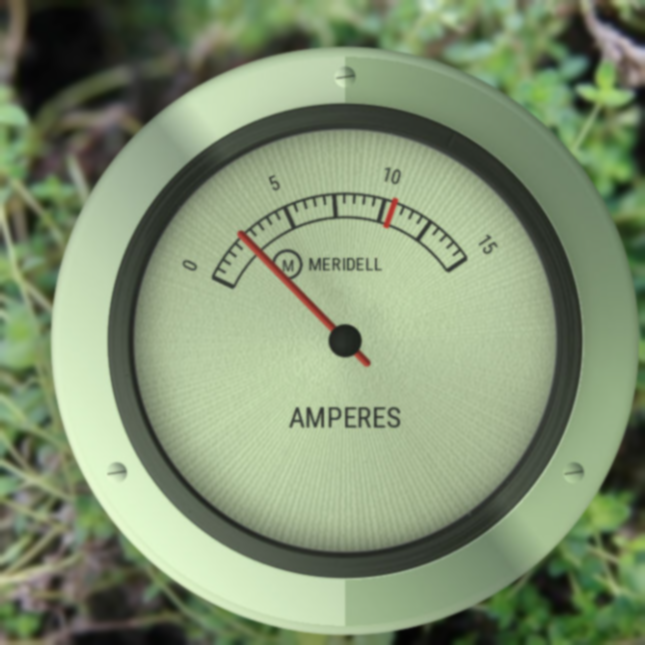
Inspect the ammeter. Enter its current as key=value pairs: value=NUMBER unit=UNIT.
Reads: value=2.5 unit=A
